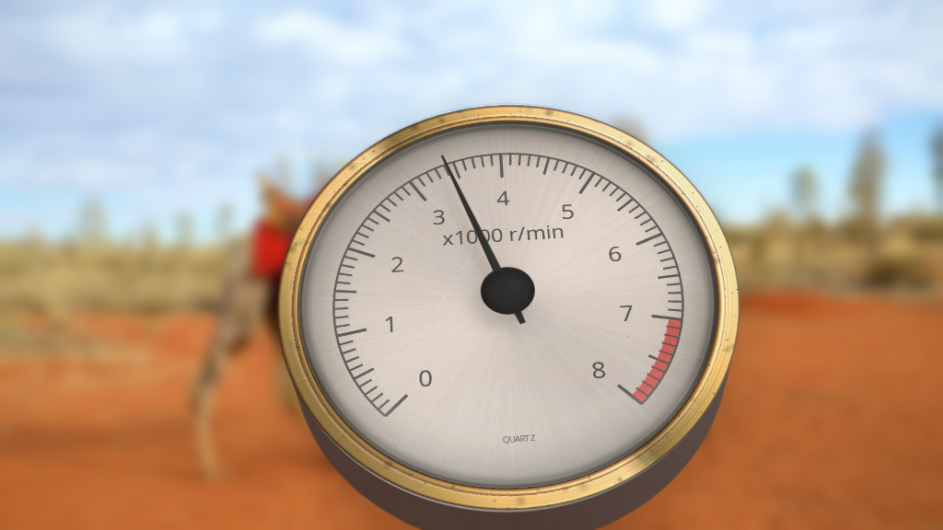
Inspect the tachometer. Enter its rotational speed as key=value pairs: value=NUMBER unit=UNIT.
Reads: value=3400 unit=rpm
